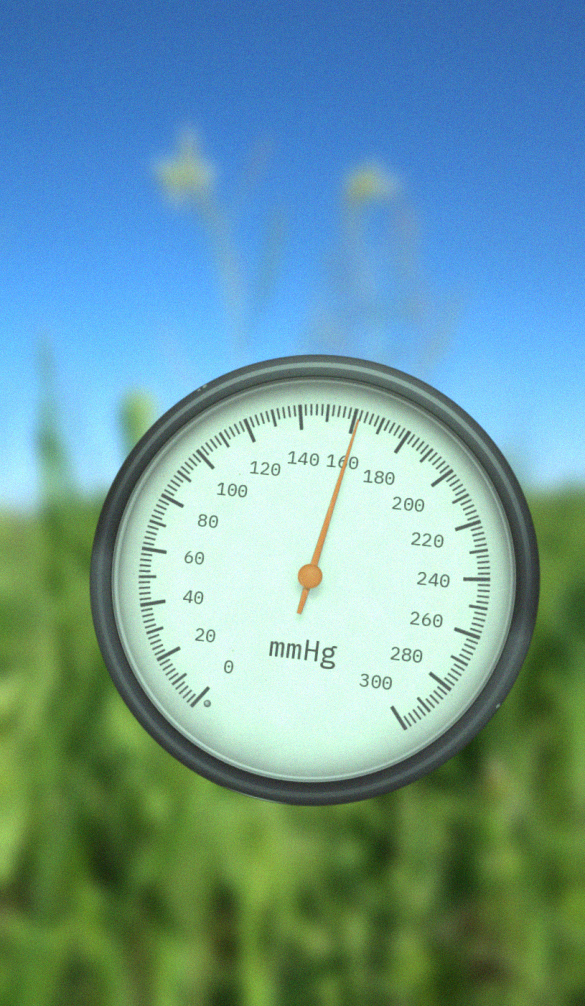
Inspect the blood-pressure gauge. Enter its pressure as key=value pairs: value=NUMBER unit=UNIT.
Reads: value=162 unit=mmHg
